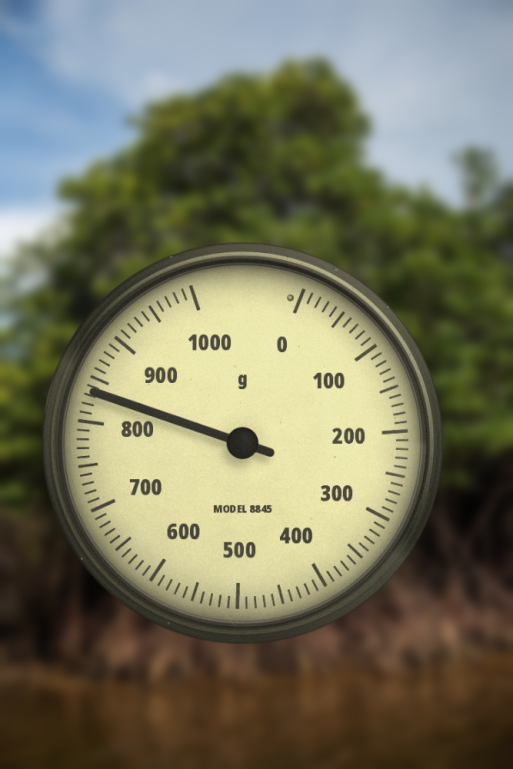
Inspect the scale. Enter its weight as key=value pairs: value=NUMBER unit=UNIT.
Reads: value=835 unit=g
